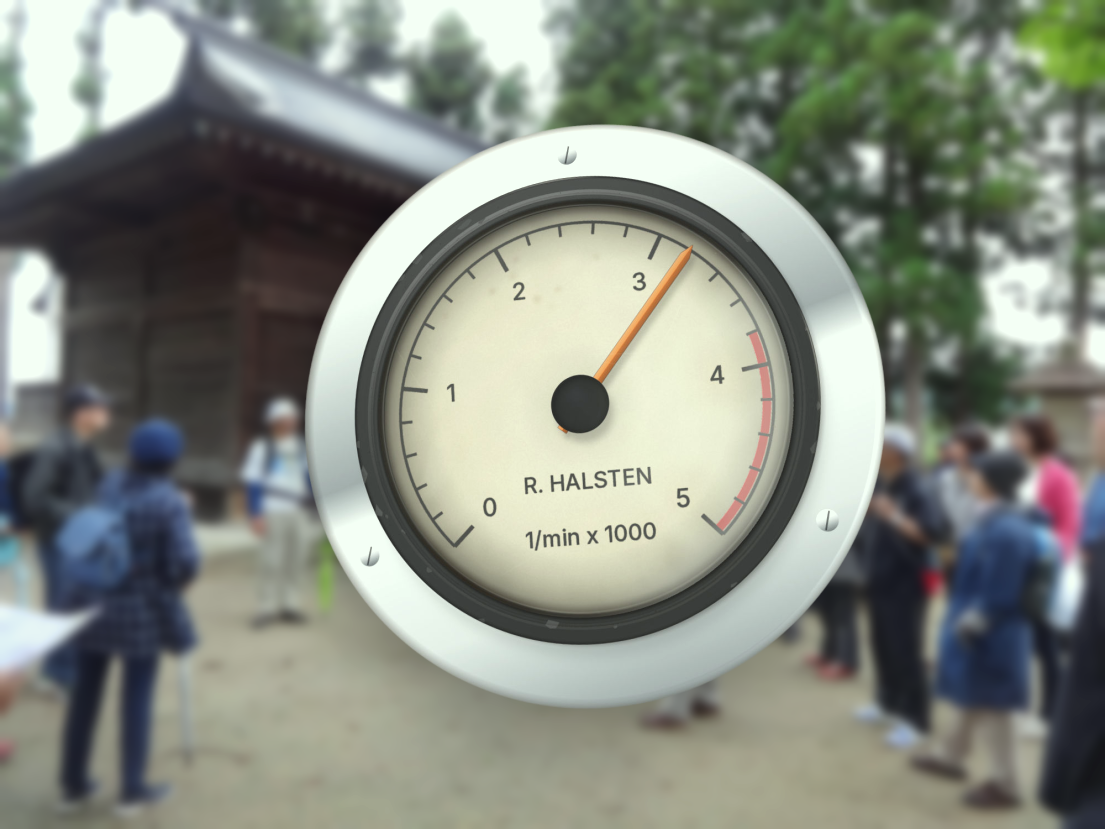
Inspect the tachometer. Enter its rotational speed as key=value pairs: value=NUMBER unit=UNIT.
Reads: value=3200 unit=rpm
